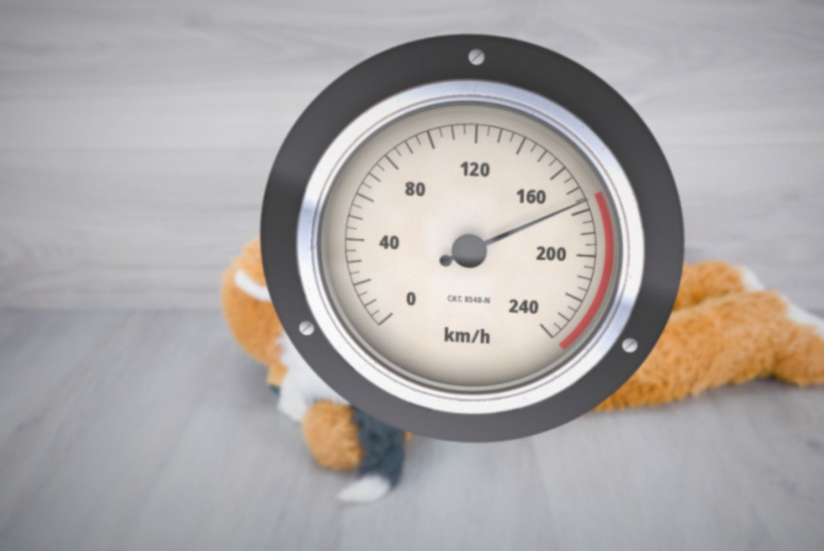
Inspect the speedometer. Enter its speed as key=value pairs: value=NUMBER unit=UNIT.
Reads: value=175 unit=km/h
